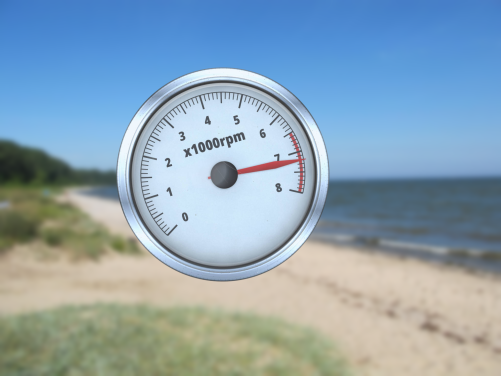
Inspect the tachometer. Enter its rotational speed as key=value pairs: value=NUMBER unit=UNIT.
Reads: value=7200 unit=rpm
